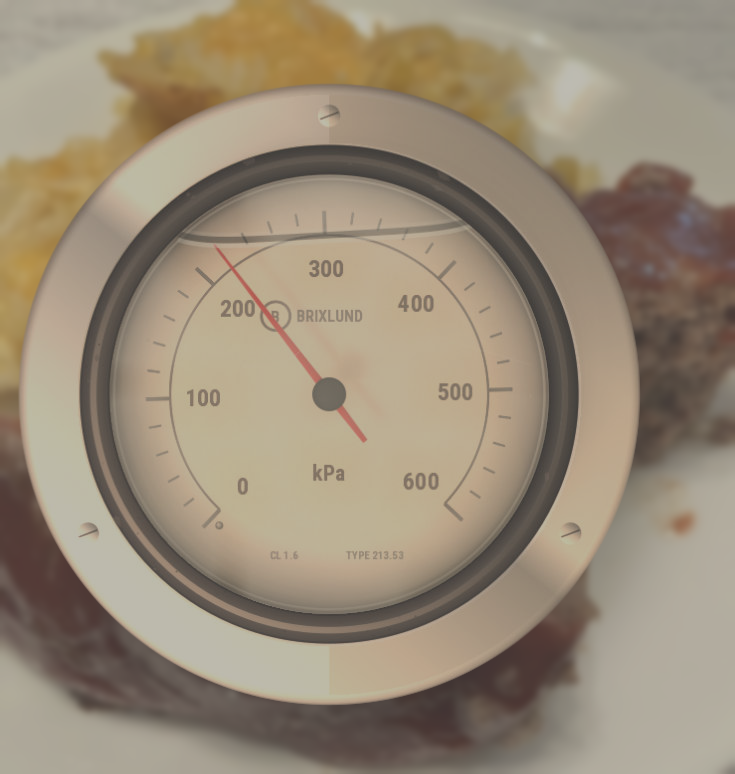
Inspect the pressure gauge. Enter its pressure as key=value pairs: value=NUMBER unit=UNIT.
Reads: value=220 unit=kPa
